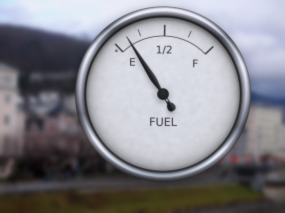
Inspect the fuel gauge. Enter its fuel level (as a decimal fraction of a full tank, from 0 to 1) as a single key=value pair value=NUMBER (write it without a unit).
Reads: value=0.125
